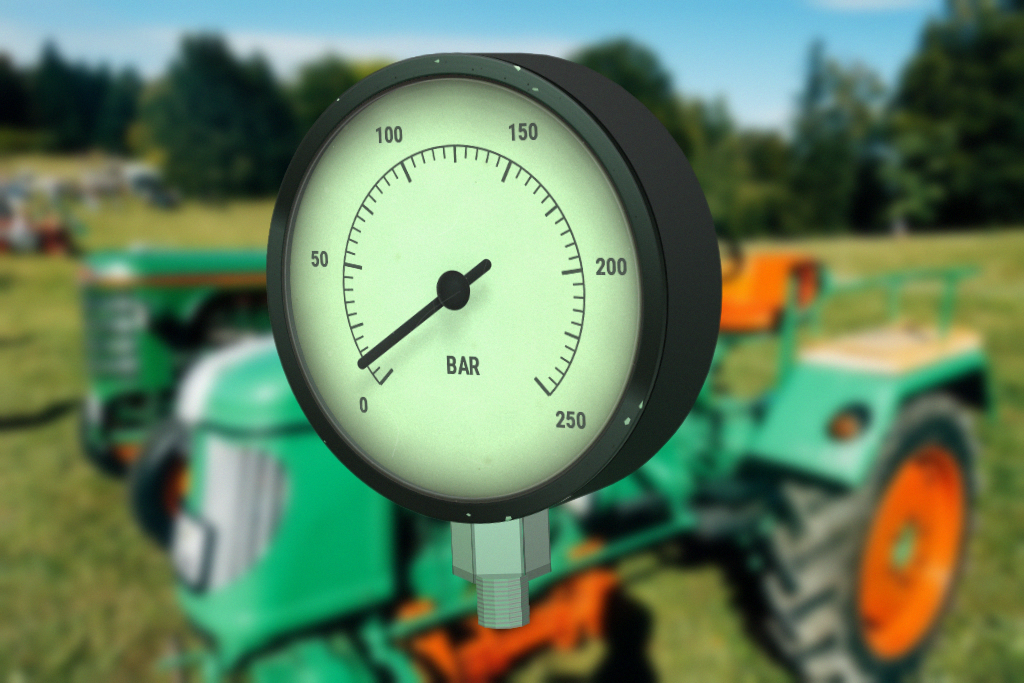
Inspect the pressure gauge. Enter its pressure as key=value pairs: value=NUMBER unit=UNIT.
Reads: value=10 unit=bar
